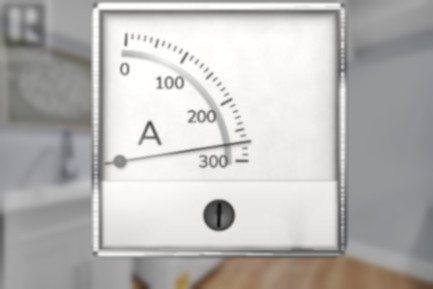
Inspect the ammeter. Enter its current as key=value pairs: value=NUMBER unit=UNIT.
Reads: value=270 unit=A
